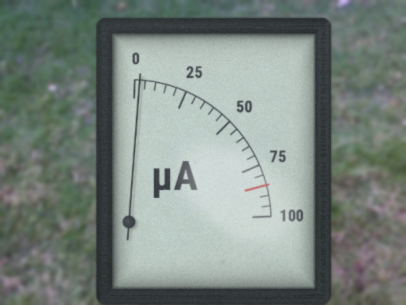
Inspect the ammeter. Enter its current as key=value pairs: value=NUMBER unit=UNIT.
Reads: value=2.5 unit=µA
